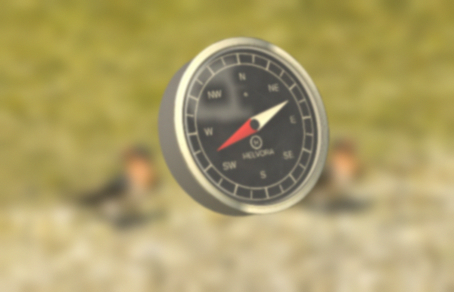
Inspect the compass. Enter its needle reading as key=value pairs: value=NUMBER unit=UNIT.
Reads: value=247.5 unit=°
